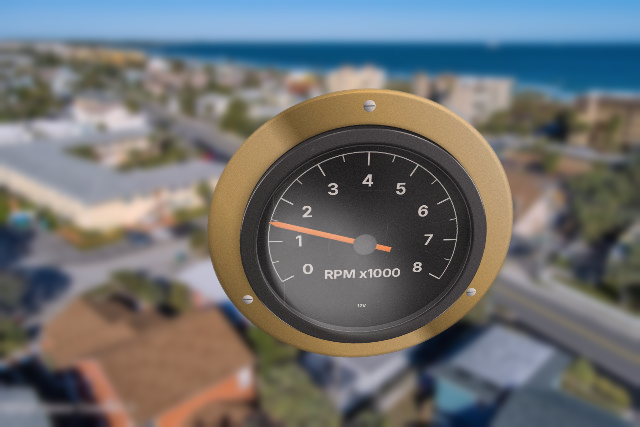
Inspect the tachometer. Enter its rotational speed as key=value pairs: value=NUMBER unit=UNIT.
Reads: value=1500 unit=rpm
